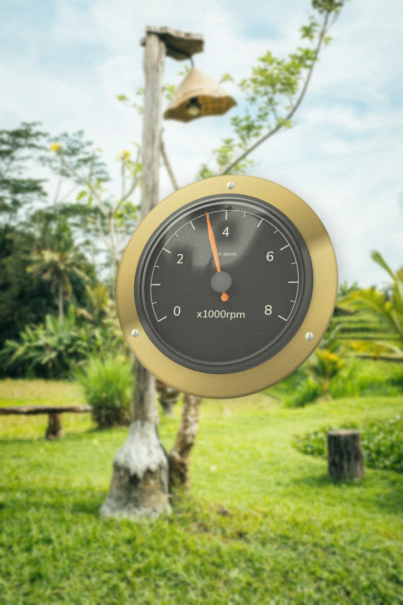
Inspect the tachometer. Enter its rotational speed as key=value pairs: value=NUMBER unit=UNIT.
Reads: value=3500 unit=rpm
